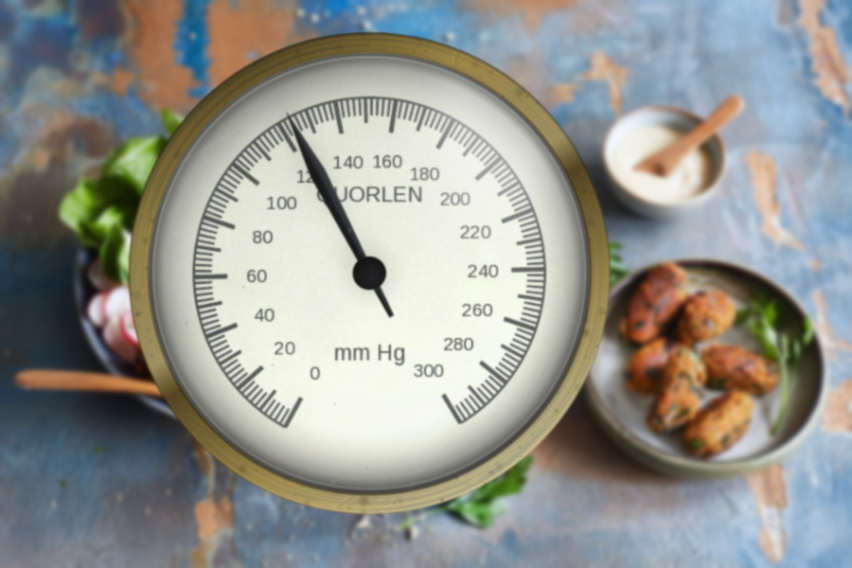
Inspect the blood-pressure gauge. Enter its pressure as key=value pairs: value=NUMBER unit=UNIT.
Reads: value=124 unit=mmHg
